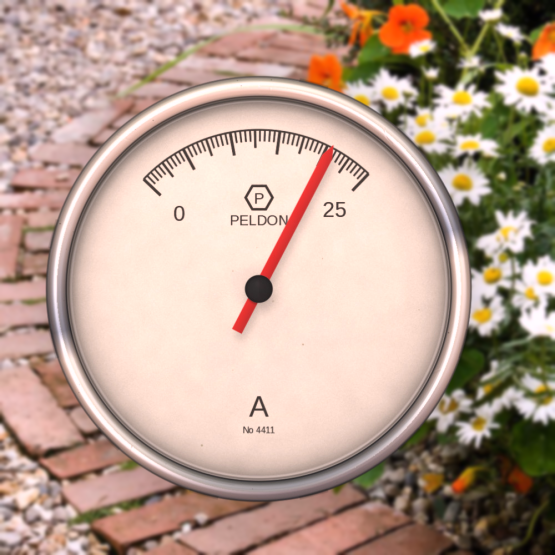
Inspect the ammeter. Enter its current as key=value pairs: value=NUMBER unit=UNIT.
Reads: value=20.5 unit=A
